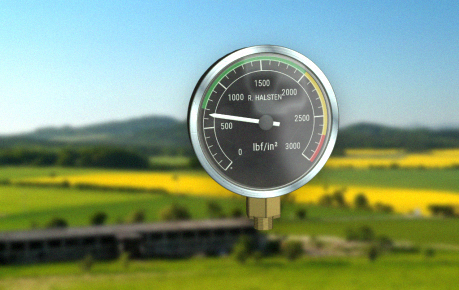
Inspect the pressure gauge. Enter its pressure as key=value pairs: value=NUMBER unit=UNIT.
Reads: value=650 unit=psi
